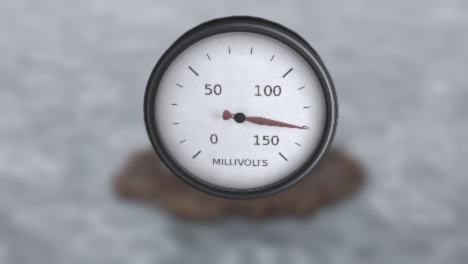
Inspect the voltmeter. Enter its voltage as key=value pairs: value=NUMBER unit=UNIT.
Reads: value=130 unit=mV
